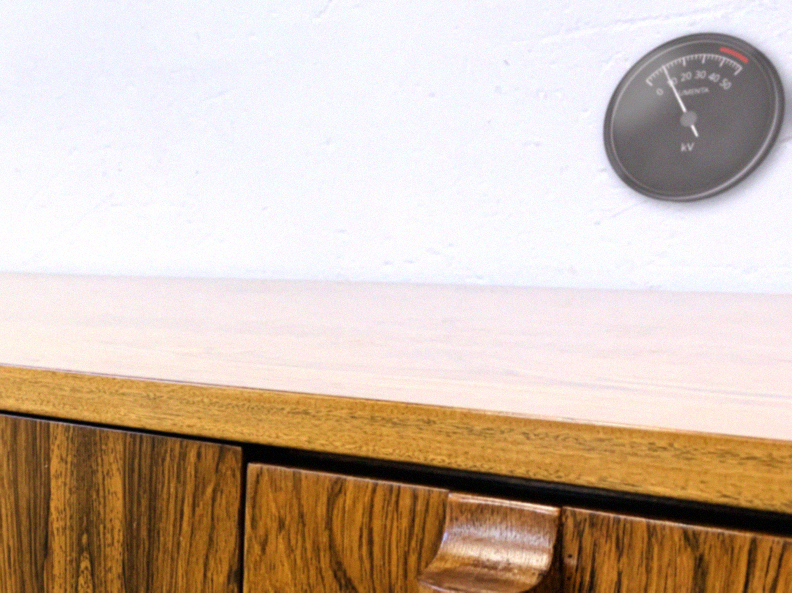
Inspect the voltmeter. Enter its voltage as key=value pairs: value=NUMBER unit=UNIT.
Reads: value=10 unit=kV
